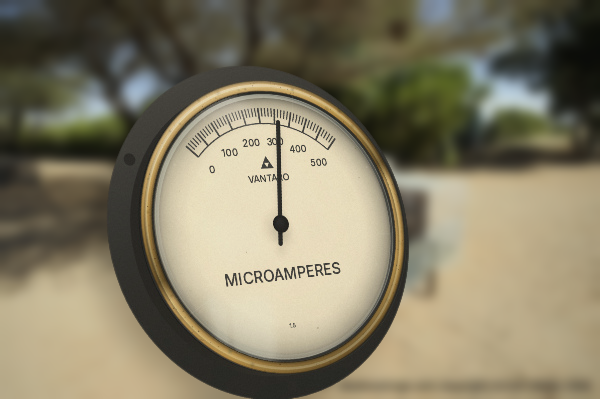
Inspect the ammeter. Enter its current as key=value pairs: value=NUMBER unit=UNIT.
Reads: value=300 unit=µA
